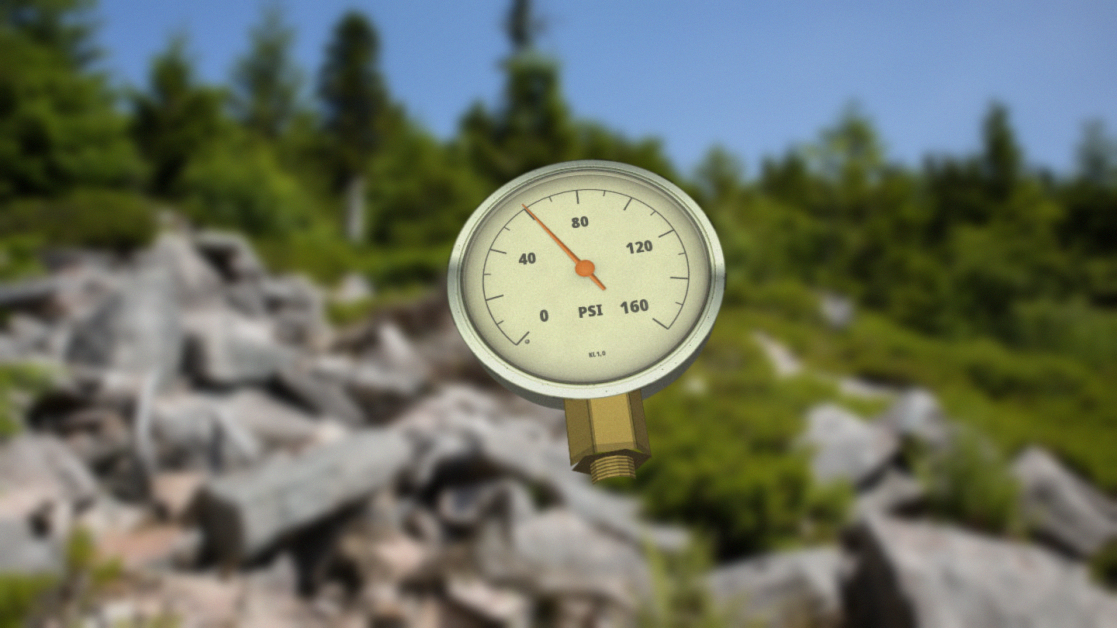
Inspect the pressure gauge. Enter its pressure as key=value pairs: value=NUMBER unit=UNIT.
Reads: value=60 unit=psi
